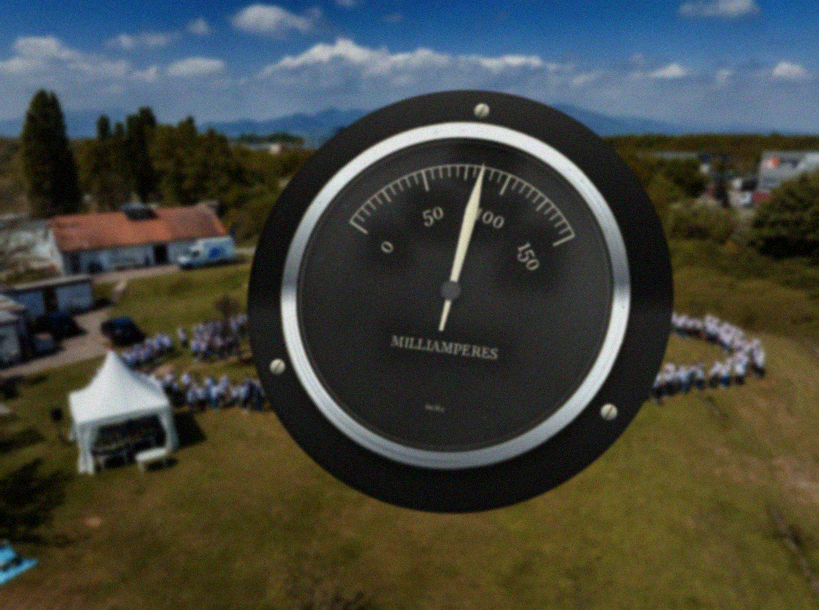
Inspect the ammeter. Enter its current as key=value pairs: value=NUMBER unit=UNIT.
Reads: value=85 unit=mA
